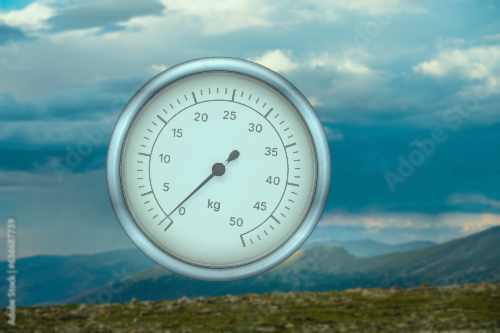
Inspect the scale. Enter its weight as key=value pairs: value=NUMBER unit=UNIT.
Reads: value=1 unit=kg
